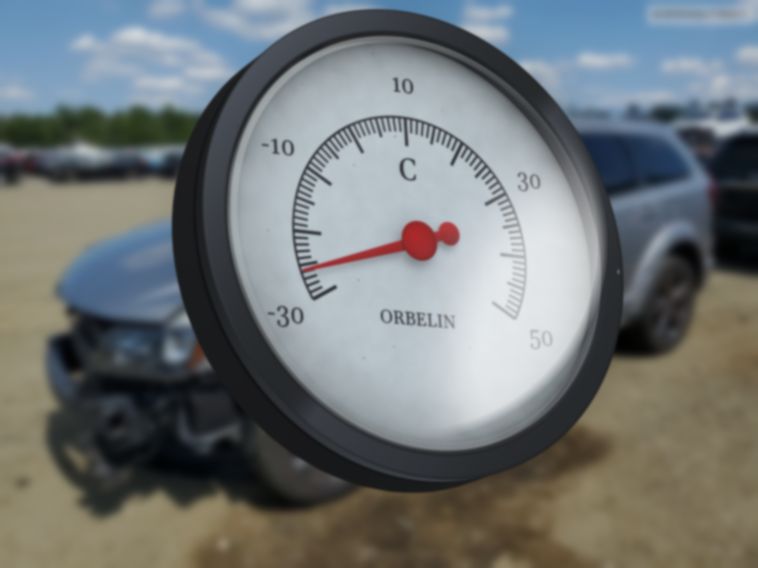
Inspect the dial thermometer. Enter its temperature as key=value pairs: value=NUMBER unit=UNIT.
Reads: value=-26 unit=°C
